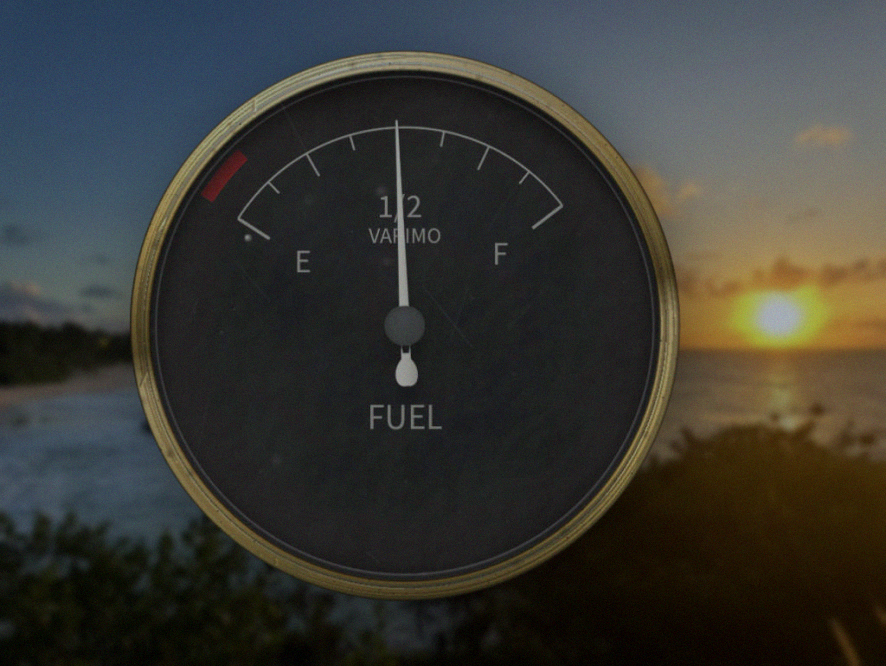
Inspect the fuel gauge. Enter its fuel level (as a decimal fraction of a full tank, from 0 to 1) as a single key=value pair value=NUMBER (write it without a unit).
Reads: value=0.5
